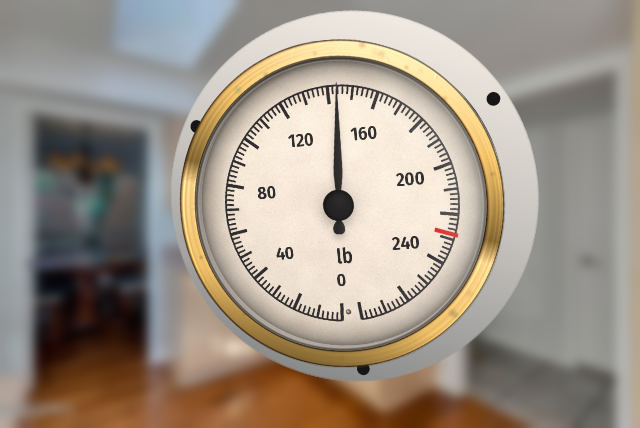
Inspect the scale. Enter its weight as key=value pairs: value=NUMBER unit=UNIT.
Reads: value=144 unit=lb
